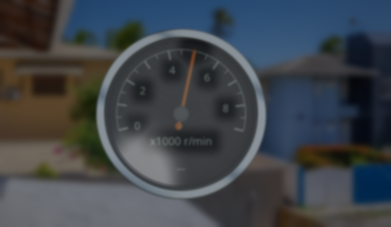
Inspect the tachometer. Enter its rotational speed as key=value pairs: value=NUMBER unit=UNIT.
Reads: value=5000 unit=rpm
